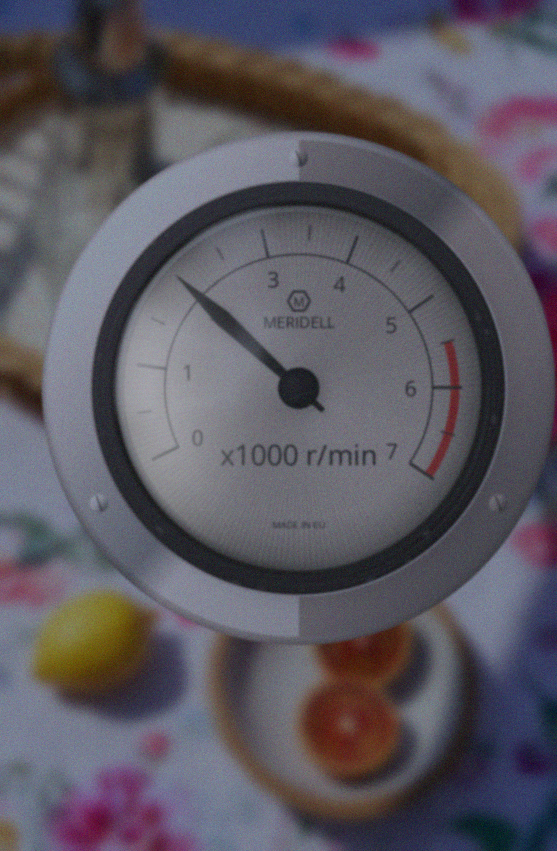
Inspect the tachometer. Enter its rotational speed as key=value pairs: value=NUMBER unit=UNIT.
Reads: value=2000 unit=rpm
